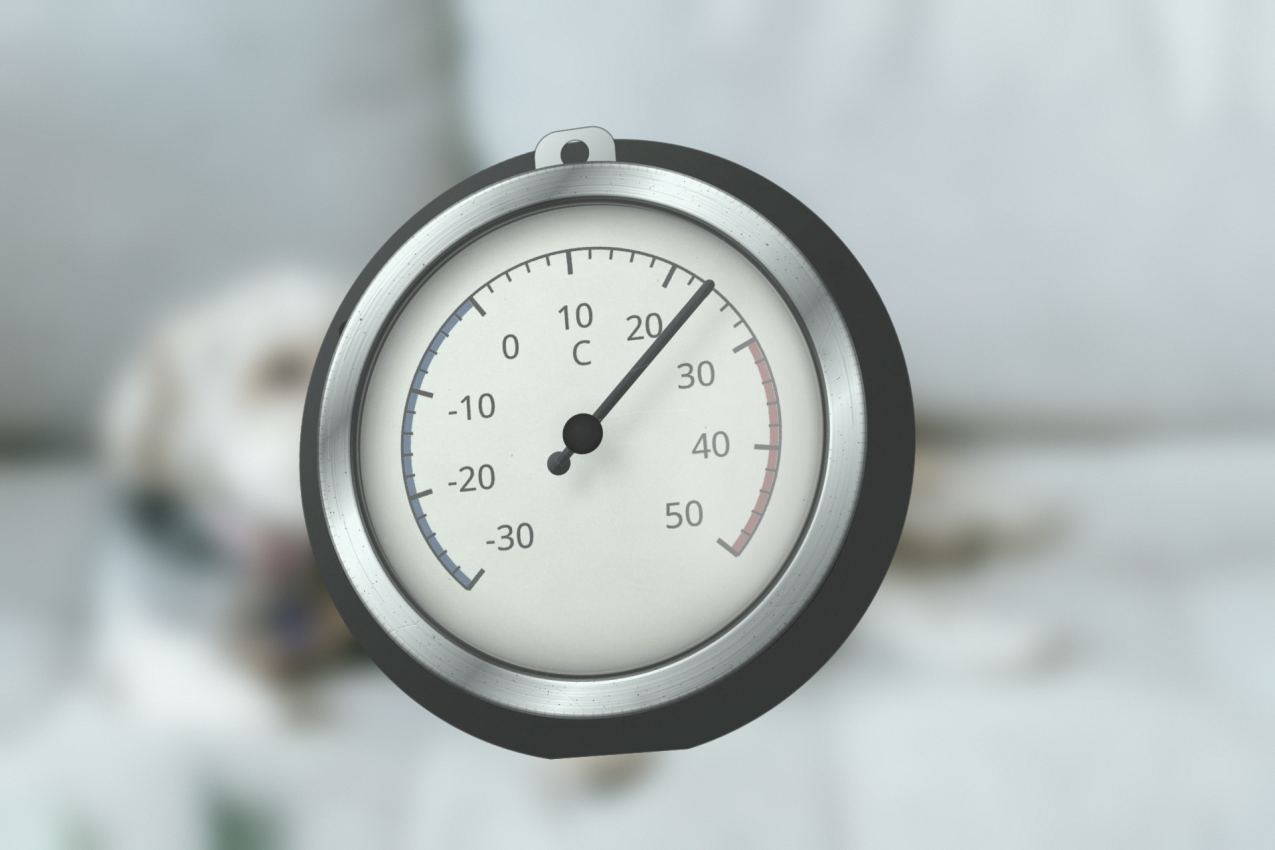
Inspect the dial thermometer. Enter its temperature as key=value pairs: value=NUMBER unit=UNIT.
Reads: value=24 unit=°C
